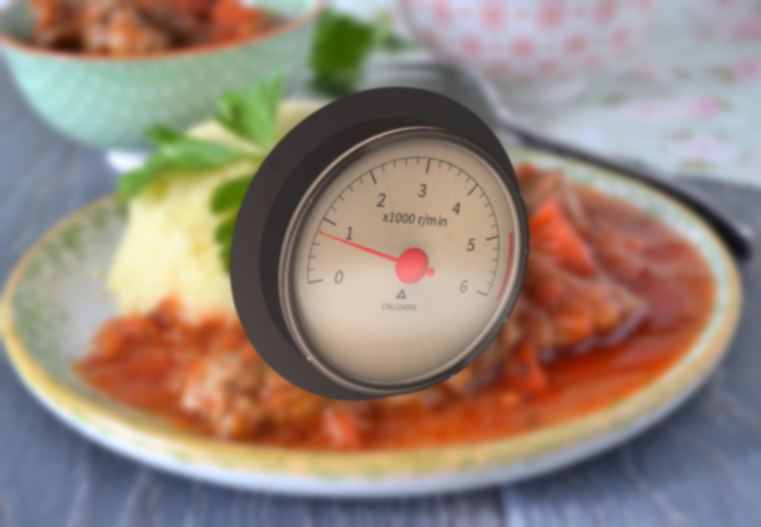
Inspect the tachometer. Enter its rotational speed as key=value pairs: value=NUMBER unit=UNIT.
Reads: value=800 unit=rpm
